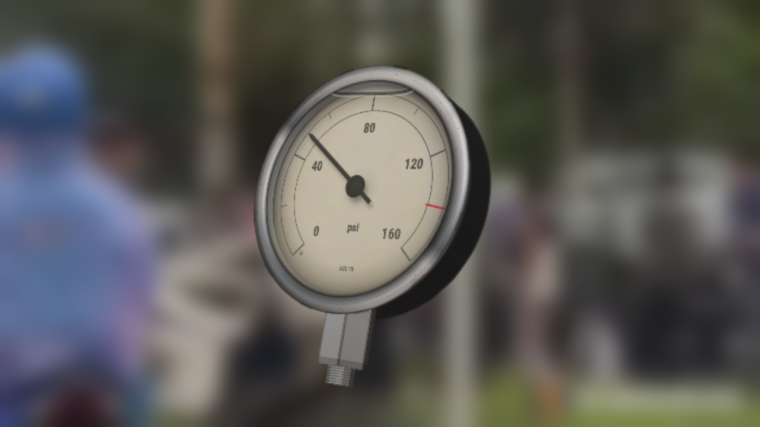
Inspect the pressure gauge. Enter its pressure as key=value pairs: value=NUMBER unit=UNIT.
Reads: value=50 unit=psi
